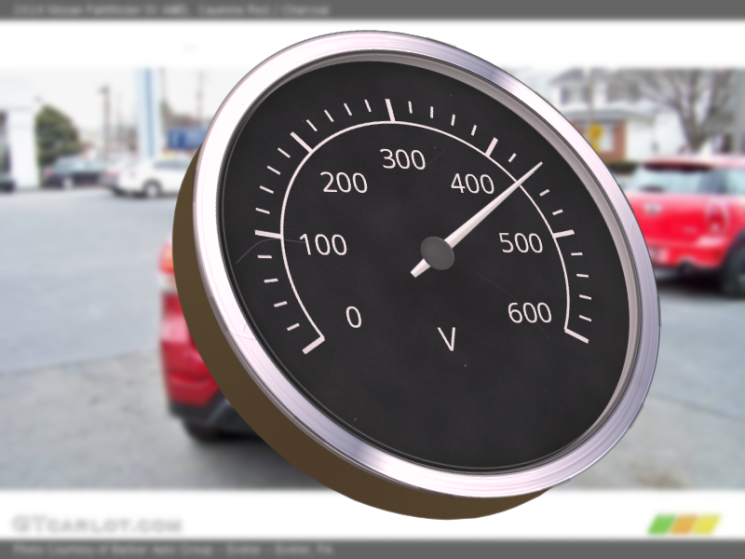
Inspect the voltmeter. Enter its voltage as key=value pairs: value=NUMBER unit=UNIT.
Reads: value=440 unit=V
